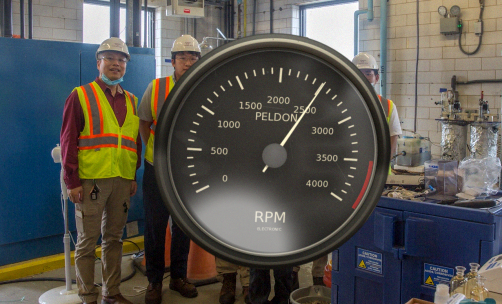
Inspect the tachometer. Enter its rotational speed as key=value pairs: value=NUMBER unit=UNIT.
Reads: value=2500 unit=rpm
